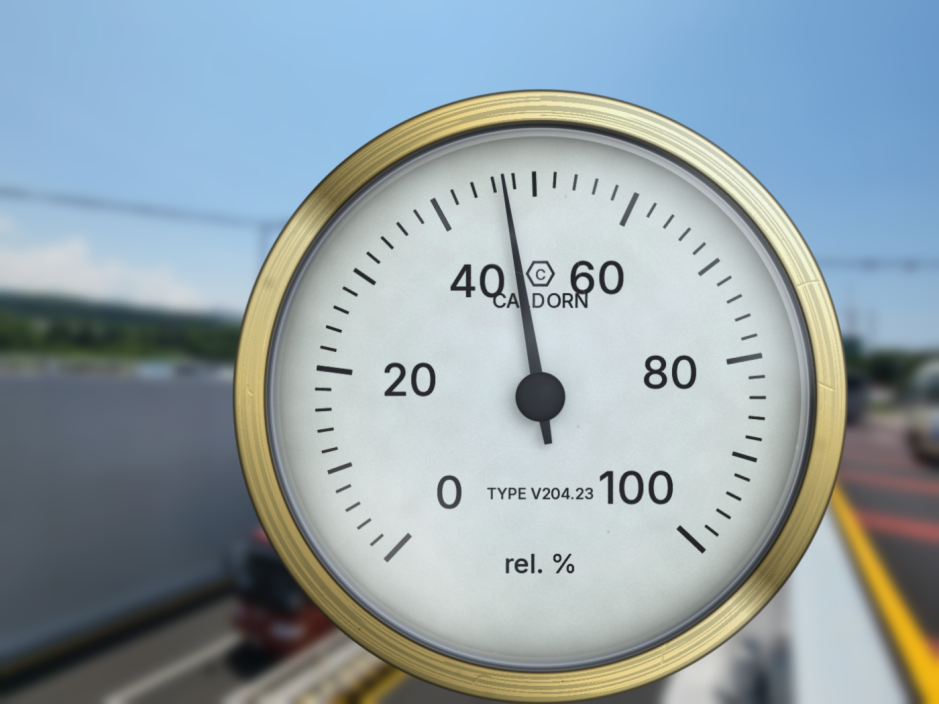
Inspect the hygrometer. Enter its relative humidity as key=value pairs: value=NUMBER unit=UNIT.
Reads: value=47 unit=%
